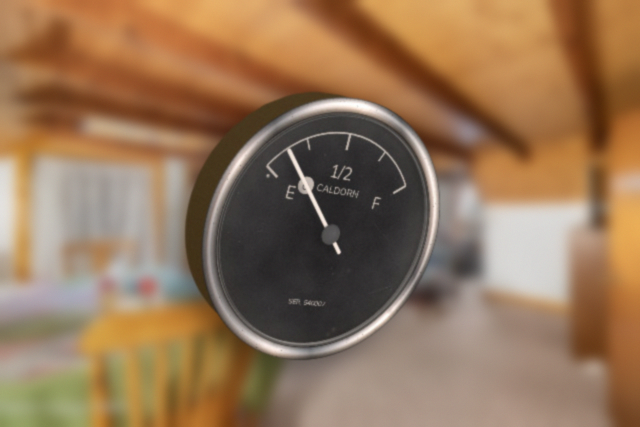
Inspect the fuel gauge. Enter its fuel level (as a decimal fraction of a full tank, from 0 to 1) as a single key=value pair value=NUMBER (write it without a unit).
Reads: value=0.125
